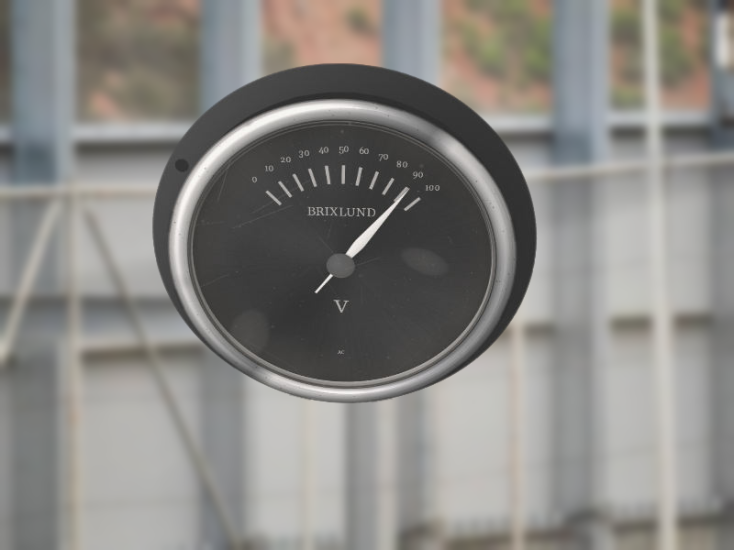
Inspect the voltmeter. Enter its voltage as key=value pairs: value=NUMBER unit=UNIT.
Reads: value=90 unit=V
